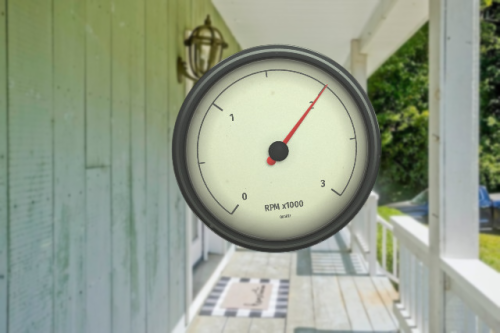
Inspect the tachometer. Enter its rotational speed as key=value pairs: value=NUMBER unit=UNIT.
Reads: value=2000 unit=rpm
